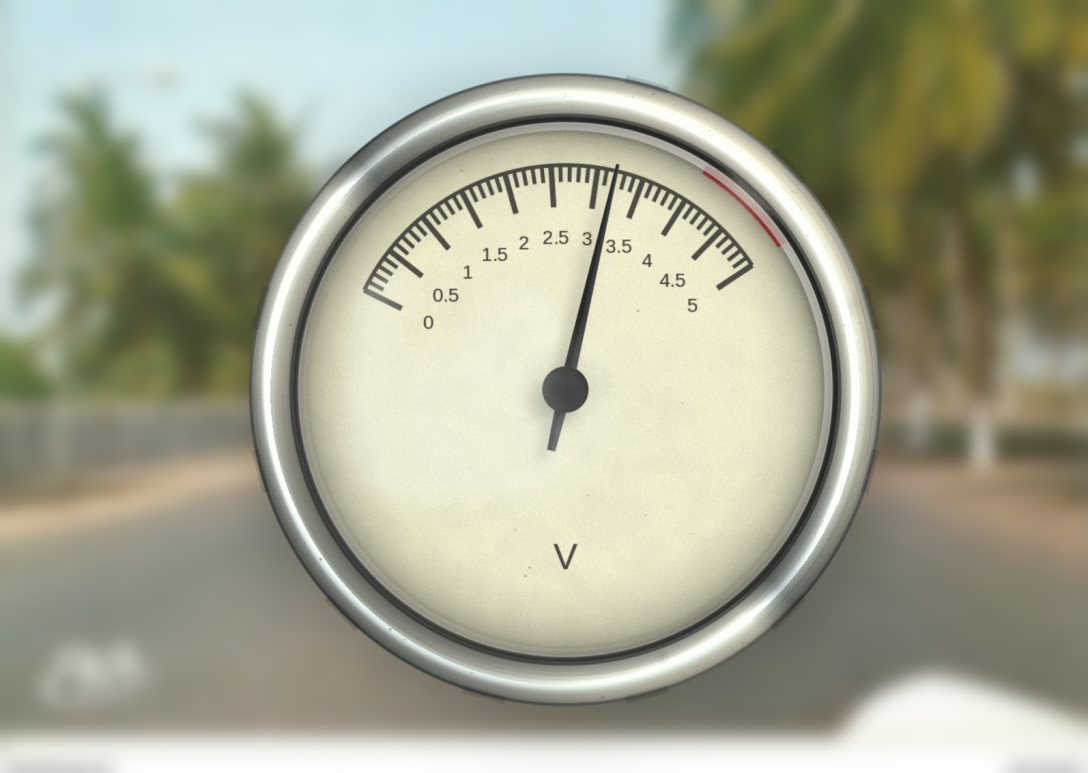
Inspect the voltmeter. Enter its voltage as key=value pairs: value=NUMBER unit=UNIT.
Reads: value=3.2 unit=V
